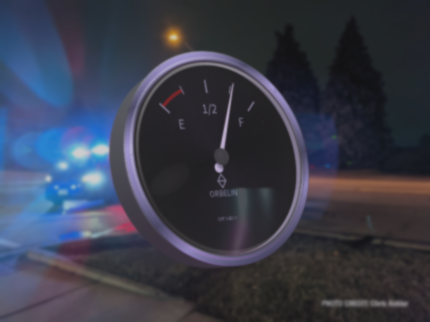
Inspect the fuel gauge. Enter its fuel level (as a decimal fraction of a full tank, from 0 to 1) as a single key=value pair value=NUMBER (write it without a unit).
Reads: value=0.75
